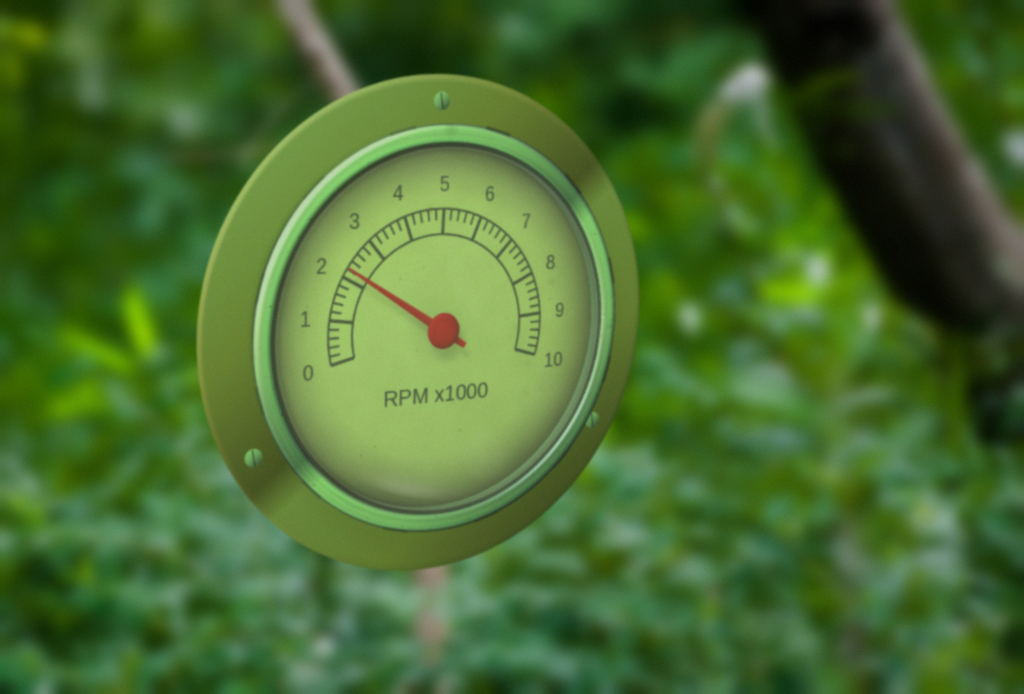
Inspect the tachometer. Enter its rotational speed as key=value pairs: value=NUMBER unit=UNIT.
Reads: value=2200 unit=rpm
